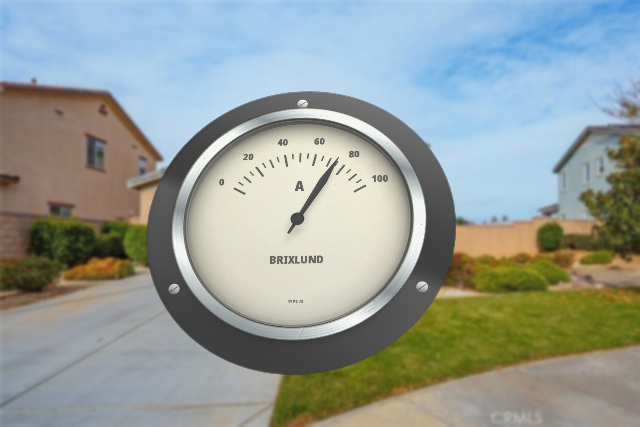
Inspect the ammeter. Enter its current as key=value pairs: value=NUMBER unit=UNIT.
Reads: value=75 unit=A
